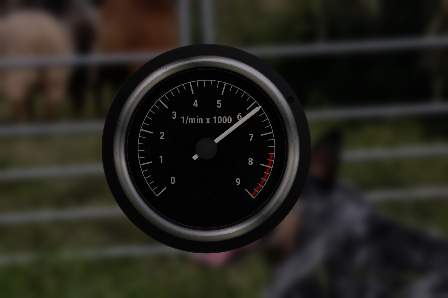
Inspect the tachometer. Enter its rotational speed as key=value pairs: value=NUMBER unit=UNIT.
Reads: value=6200 unit=rpm
